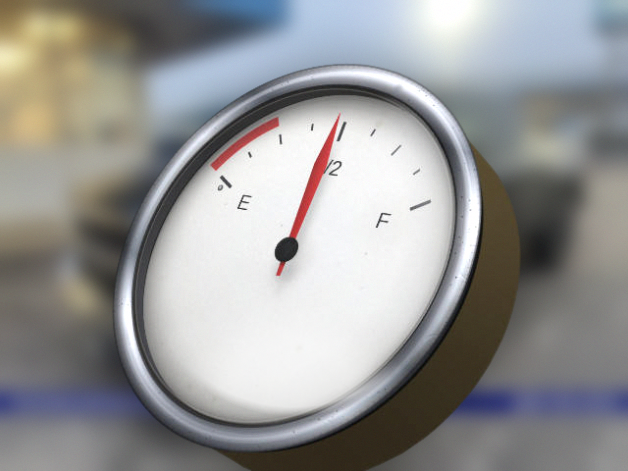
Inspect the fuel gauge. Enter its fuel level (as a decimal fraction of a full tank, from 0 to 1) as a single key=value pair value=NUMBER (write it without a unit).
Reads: value=0.5
